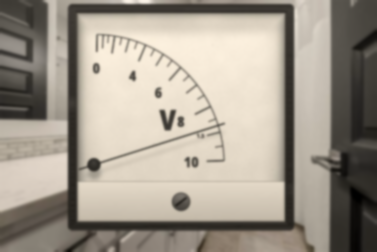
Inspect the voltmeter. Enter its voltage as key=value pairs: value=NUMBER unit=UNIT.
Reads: value=8.75 unit=V
